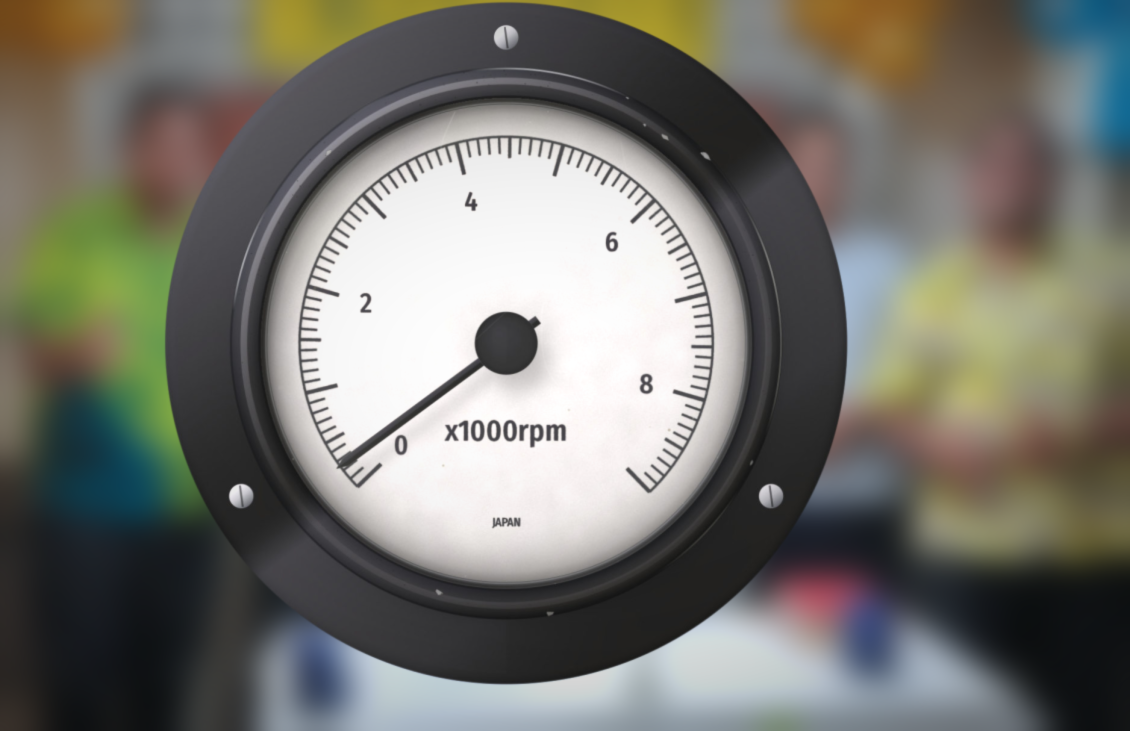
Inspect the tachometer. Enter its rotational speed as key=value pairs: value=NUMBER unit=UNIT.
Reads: value=250 unit=rpm
